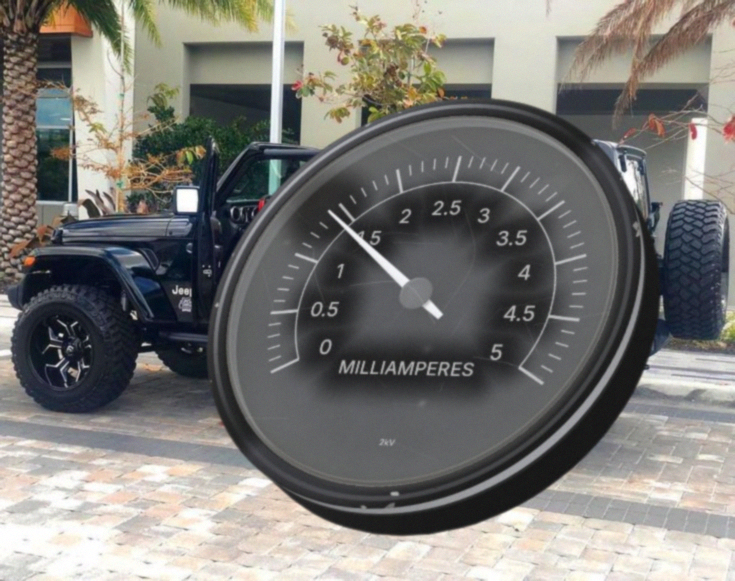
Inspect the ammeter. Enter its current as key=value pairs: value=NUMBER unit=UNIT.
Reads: value=1.4 unit=mA
